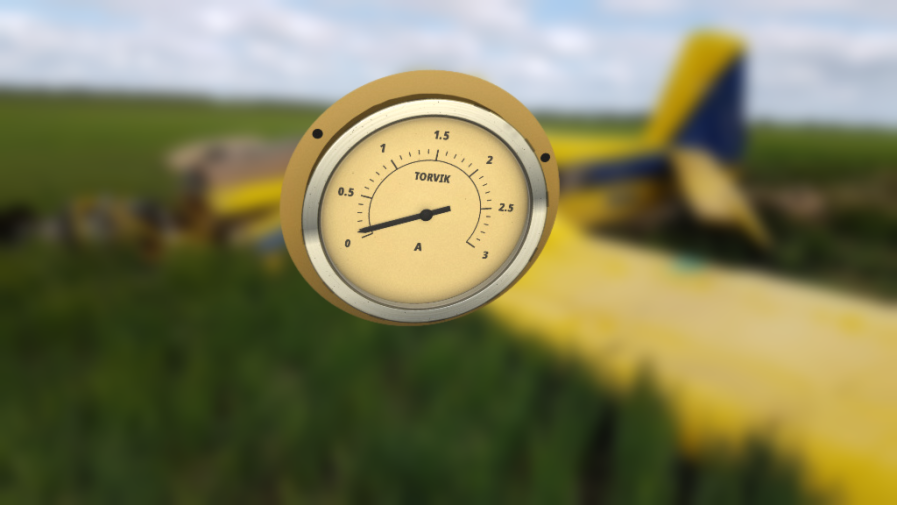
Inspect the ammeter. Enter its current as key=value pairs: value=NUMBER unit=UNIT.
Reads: value=0.1 unit=A
